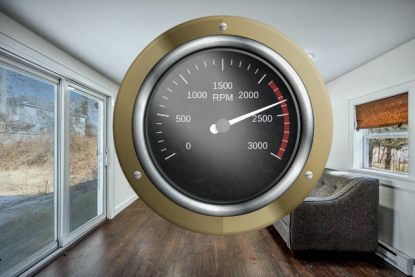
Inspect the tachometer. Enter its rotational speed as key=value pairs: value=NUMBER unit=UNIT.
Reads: value=2350 unit=rpm
